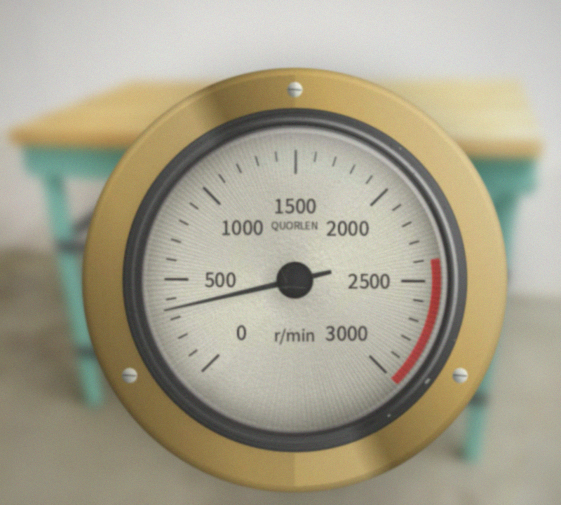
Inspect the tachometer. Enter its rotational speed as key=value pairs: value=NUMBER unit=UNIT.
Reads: value=350 unit=rpm
